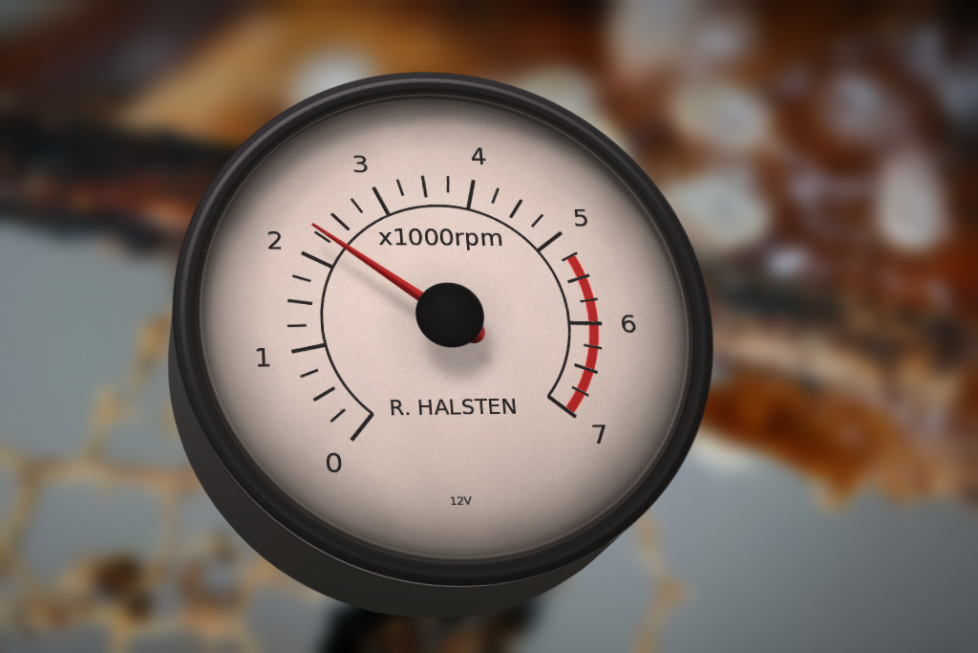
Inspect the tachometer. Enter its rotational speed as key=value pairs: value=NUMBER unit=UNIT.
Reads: value=2250 unit=rpm
